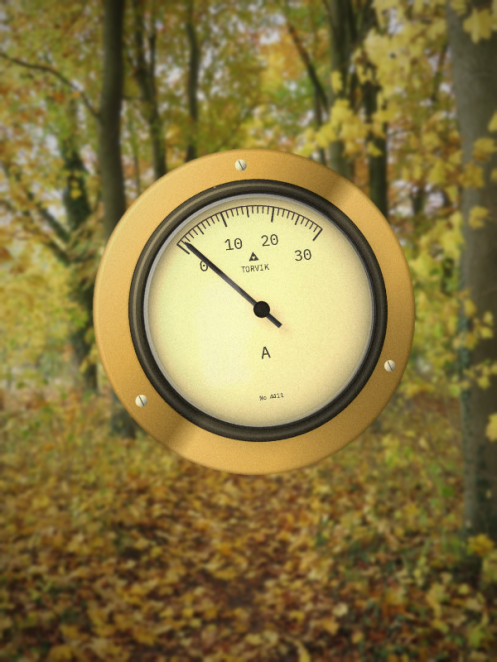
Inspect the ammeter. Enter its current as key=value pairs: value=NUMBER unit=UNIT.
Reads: value=1 unit=A
